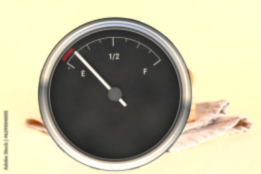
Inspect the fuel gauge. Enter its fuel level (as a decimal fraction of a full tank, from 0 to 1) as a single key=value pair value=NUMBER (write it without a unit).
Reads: value=0.125
